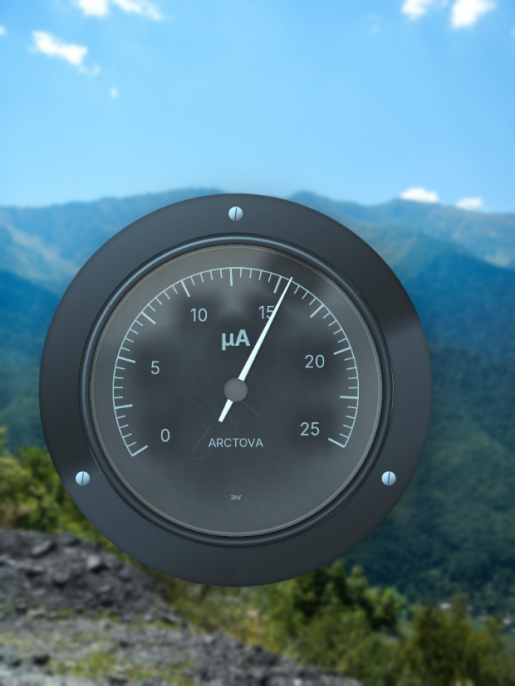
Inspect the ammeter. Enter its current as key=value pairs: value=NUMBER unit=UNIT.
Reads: value=15.5 unit=µA
